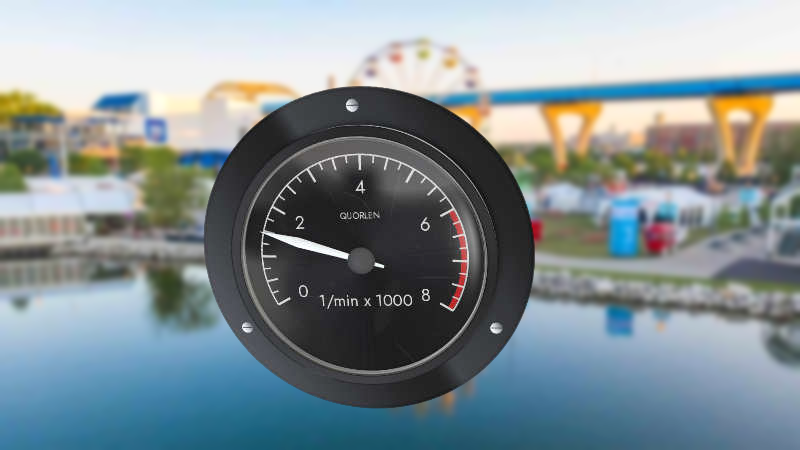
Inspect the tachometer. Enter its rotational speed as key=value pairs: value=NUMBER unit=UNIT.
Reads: value=1500 unit=rpm
